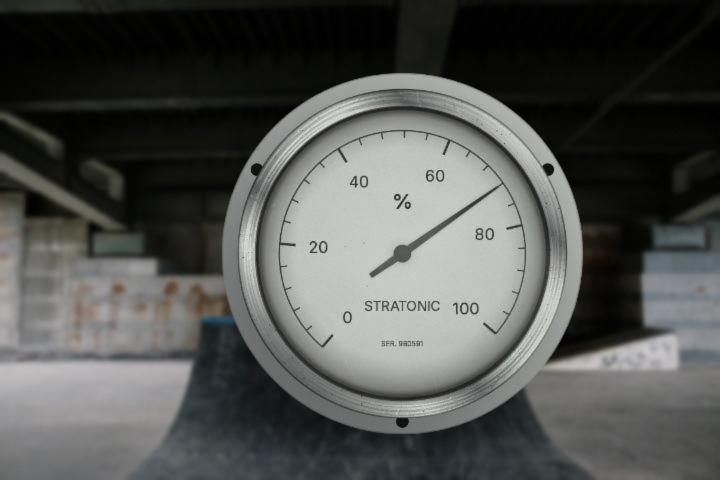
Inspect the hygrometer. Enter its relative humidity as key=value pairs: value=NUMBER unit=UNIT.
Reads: value=72 unit=%
